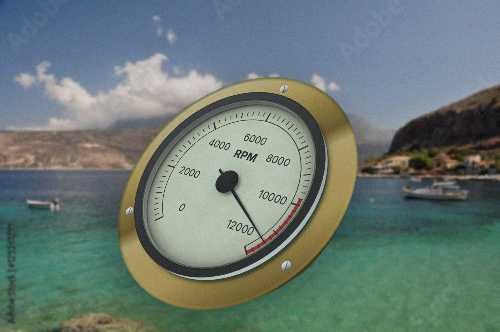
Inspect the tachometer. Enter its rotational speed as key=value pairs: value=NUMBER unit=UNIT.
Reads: value=11400 unit=rpm
